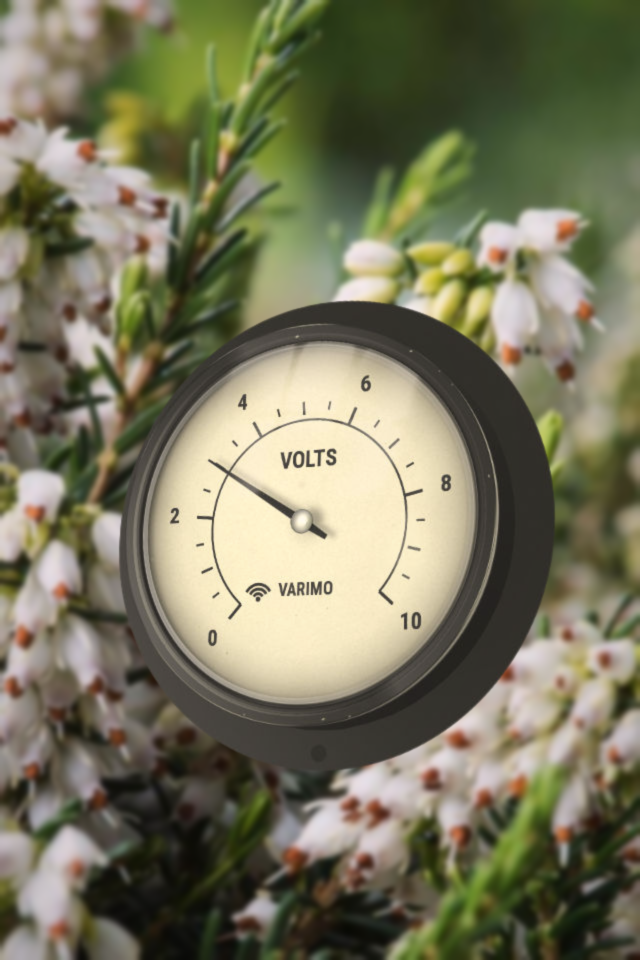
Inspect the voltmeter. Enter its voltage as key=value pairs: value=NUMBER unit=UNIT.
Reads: value=3 unit=V
